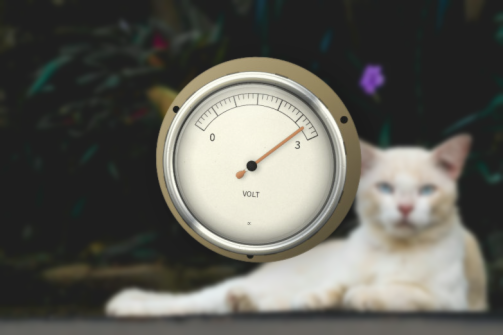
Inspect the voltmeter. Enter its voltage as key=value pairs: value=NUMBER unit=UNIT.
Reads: value=2.7 unit=V
